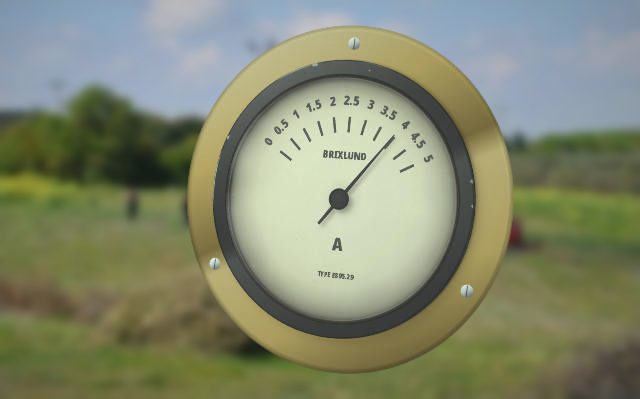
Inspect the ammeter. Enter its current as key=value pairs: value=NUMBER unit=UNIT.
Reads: value=4 unit=A
